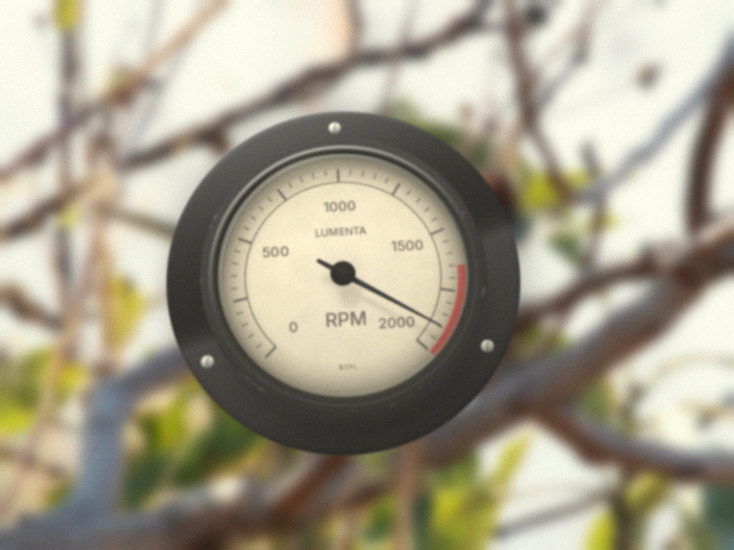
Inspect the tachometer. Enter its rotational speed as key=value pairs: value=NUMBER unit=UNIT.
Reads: value=1900 unit=rpm
